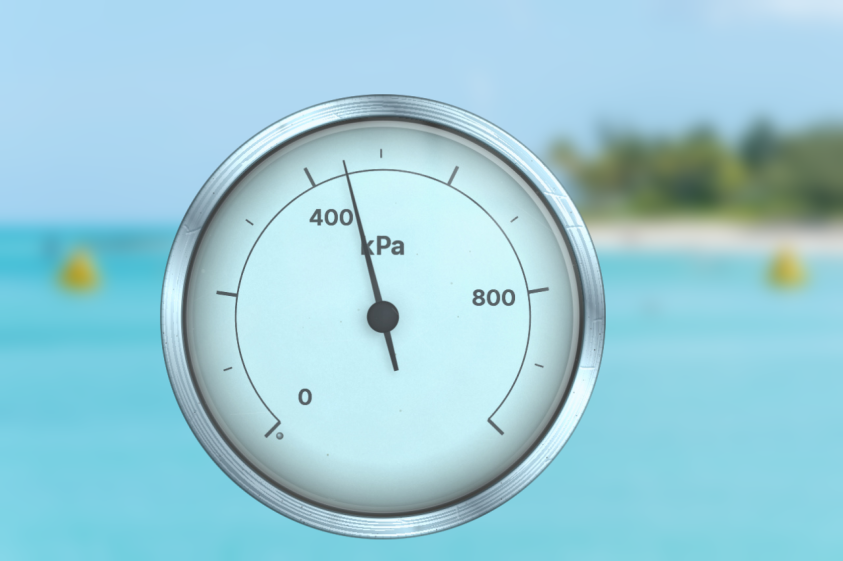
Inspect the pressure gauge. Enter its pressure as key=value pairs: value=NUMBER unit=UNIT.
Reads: value=450 unit=kPa
